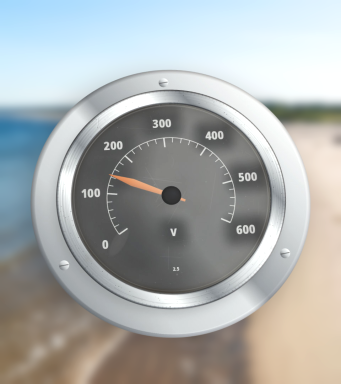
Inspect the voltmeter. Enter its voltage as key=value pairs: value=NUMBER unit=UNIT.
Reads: value=140 unit=V
